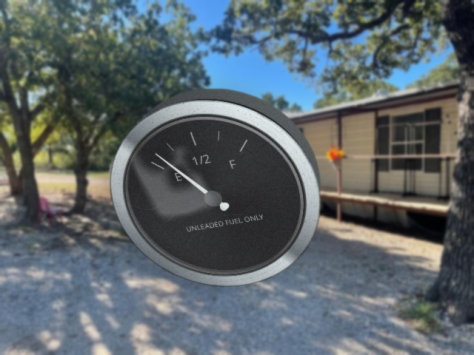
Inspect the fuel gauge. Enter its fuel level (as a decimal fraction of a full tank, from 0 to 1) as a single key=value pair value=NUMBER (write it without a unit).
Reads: value=0.125
